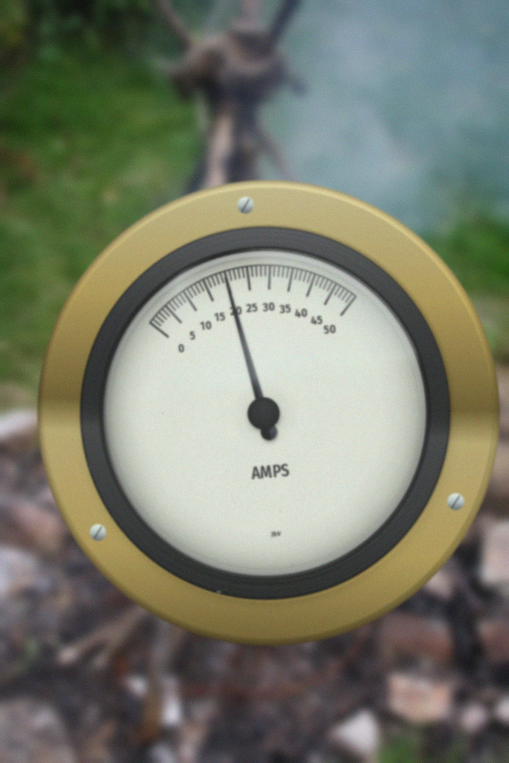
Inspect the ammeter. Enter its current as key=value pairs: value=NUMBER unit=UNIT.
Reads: value=20 unit=A
